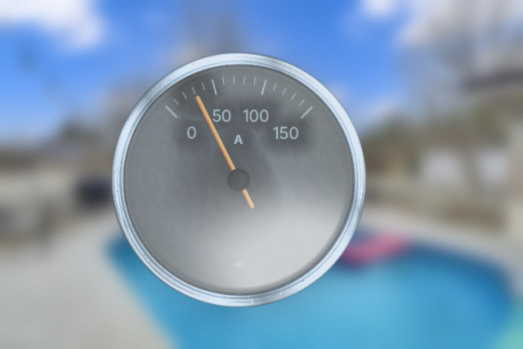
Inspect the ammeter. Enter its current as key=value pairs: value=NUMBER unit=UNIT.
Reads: value=30 unit=A
